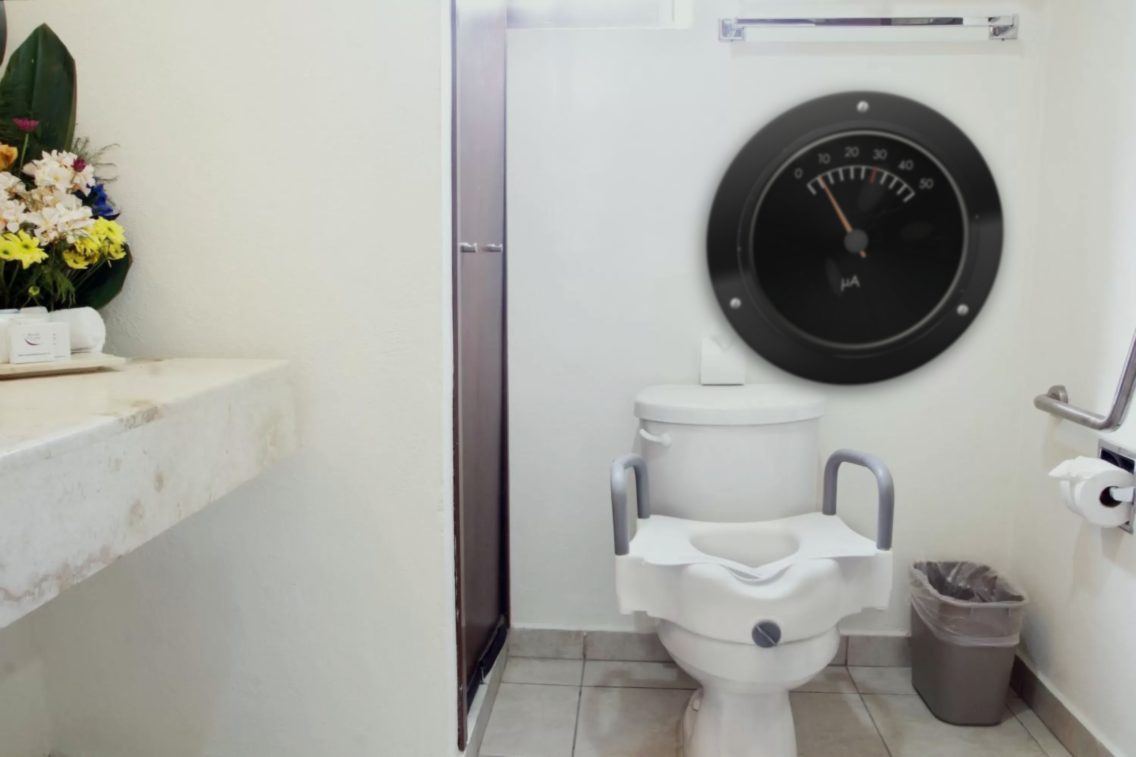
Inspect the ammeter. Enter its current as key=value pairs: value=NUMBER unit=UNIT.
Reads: value=5 unit=µA
